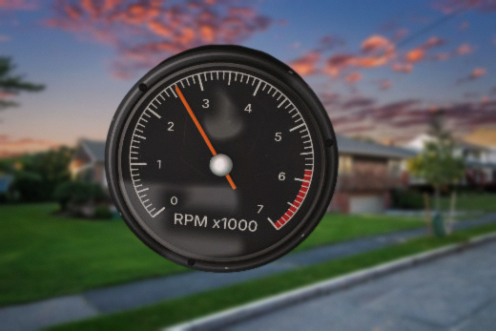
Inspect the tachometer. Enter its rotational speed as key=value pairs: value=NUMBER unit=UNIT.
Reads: value=2600 unit=rpm
